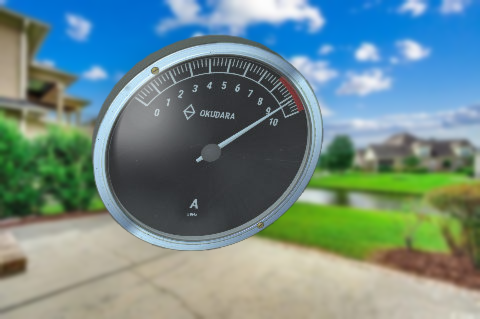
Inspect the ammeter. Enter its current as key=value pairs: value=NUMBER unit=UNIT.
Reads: value=9 unit=A
